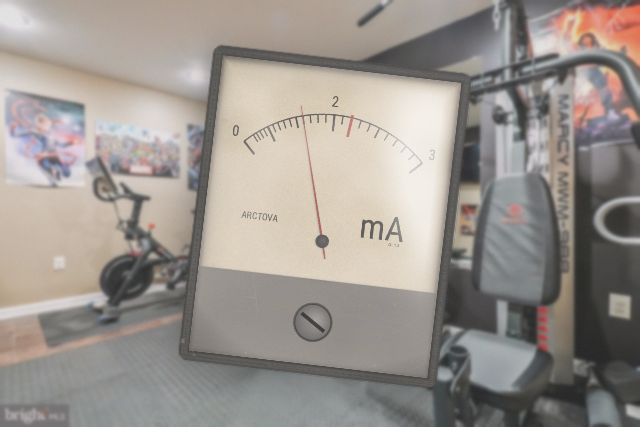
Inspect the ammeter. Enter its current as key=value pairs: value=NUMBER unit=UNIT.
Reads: value=1.6 unit=mA
